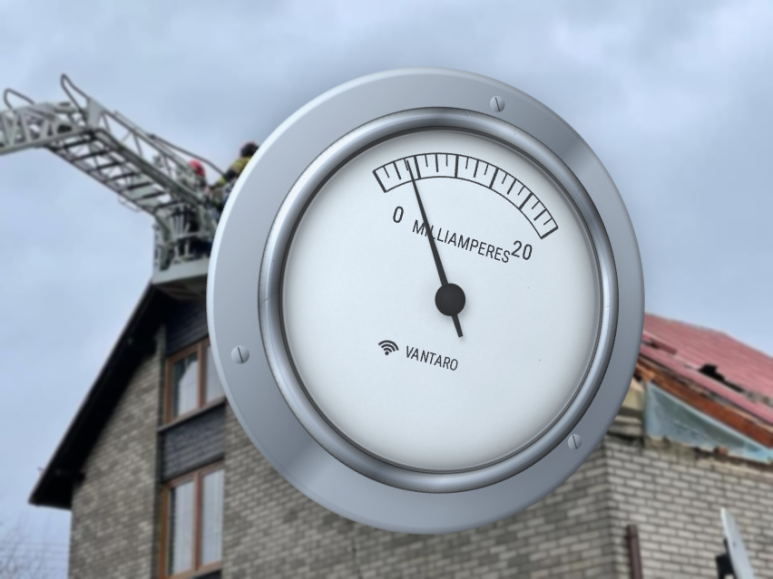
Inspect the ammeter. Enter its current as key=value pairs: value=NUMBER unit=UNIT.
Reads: value=3 unit=mA
